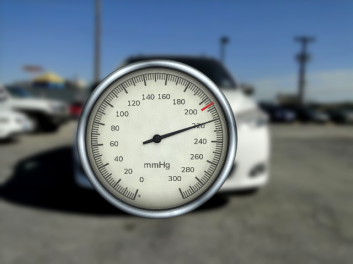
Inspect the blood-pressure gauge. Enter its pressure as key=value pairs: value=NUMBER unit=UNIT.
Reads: value=220 unit=mmHg
